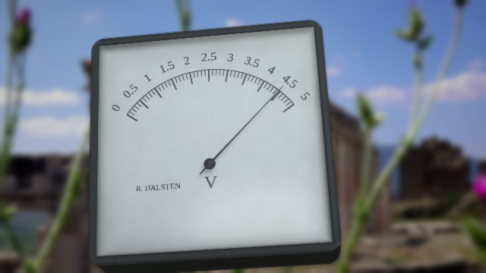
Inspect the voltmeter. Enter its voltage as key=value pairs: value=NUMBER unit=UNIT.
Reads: value=4.5 unit=V
